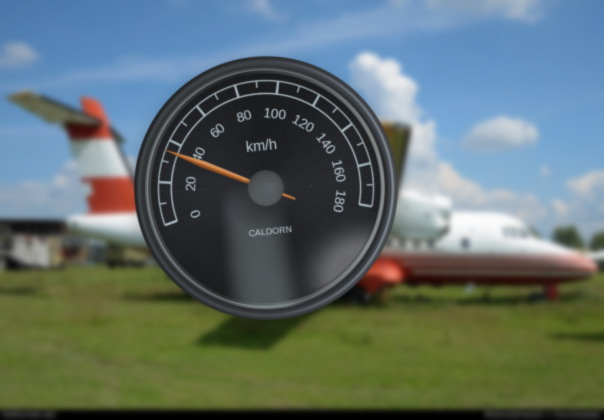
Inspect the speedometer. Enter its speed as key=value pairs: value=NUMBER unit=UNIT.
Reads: value=35 unit=km/h
